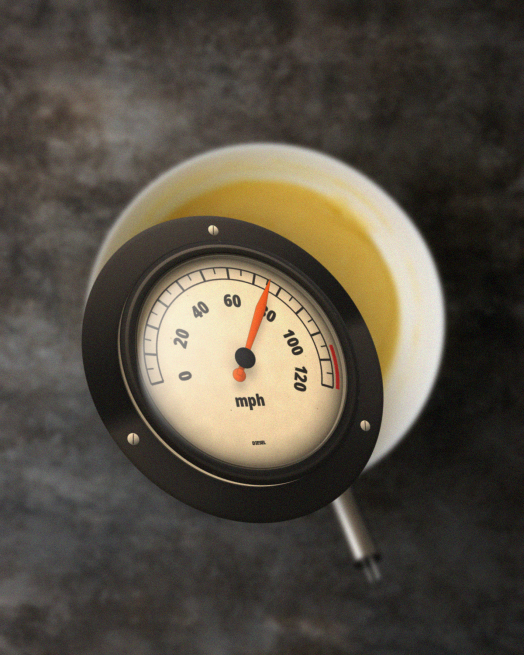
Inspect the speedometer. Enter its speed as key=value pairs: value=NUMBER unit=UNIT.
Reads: value=75 unit=mph
